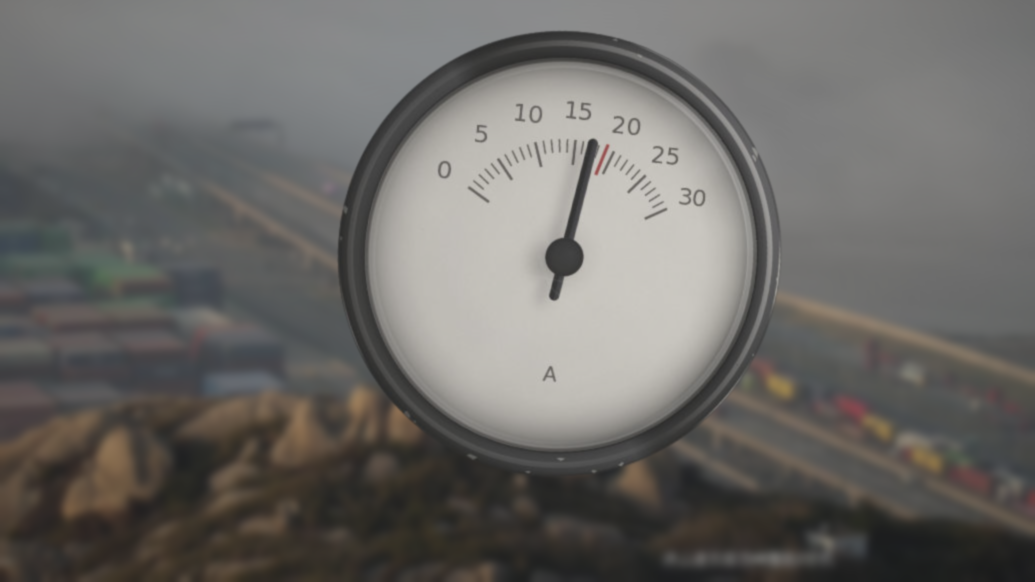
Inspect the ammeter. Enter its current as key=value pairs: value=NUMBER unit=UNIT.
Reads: value=17 unit=A
